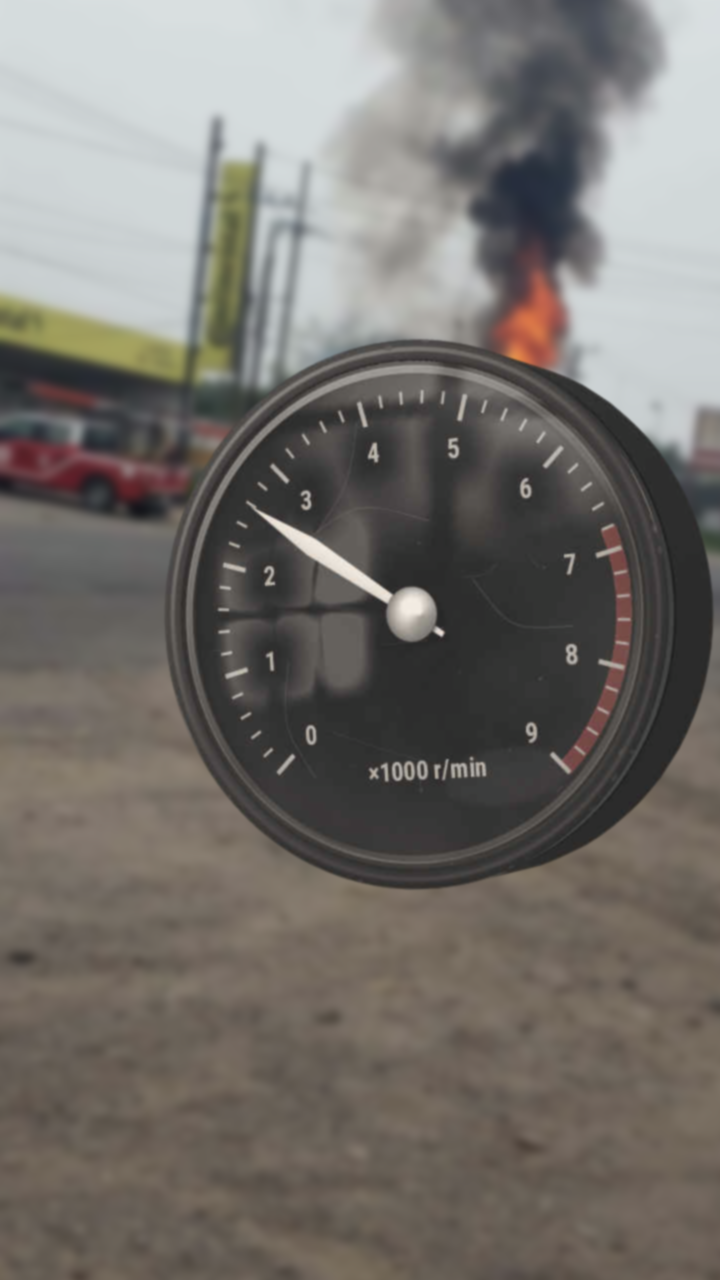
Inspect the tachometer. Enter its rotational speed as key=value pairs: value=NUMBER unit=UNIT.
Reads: value=2600 unit=rpm
